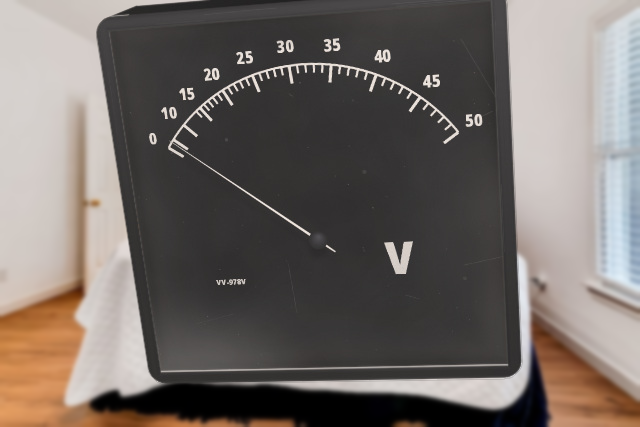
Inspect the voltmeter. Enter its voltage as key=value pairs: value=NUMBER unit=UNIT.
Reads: value=5 unit=V
